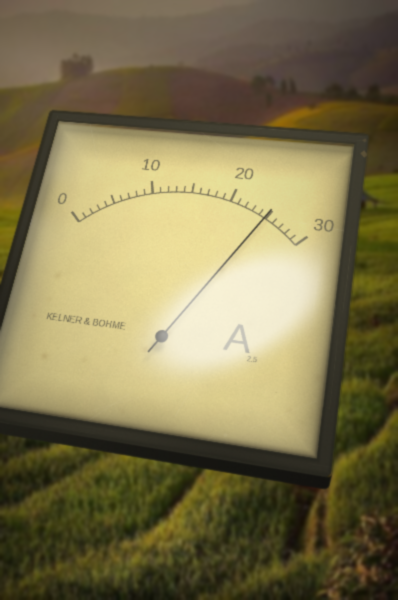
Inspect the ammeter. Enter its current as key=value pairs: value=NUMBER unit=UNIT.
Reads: value=25 unit=A
